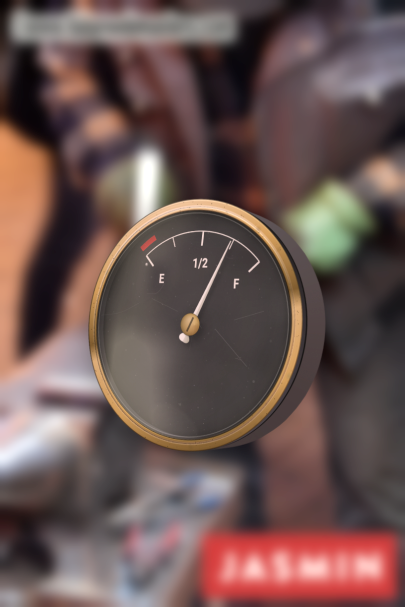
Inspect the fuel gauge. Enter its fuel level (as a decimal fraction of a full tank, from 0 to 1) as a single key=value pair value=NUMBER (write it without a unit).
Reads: value=0.75
